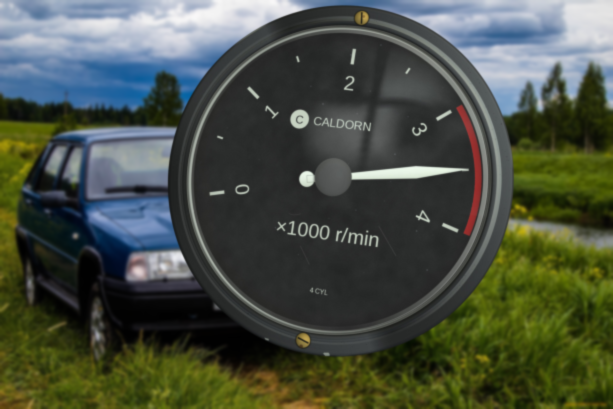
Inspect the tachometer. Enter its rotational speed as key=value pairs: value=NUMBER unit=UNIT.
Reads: value=3500 unit=rpm
